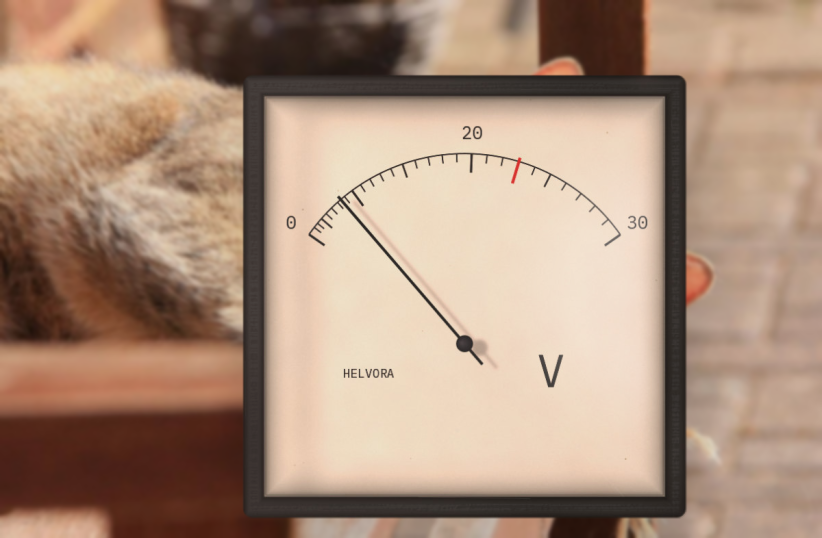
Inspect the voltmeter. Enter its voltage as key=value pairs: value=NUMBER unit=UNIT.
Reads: value=8.5 unit=V
